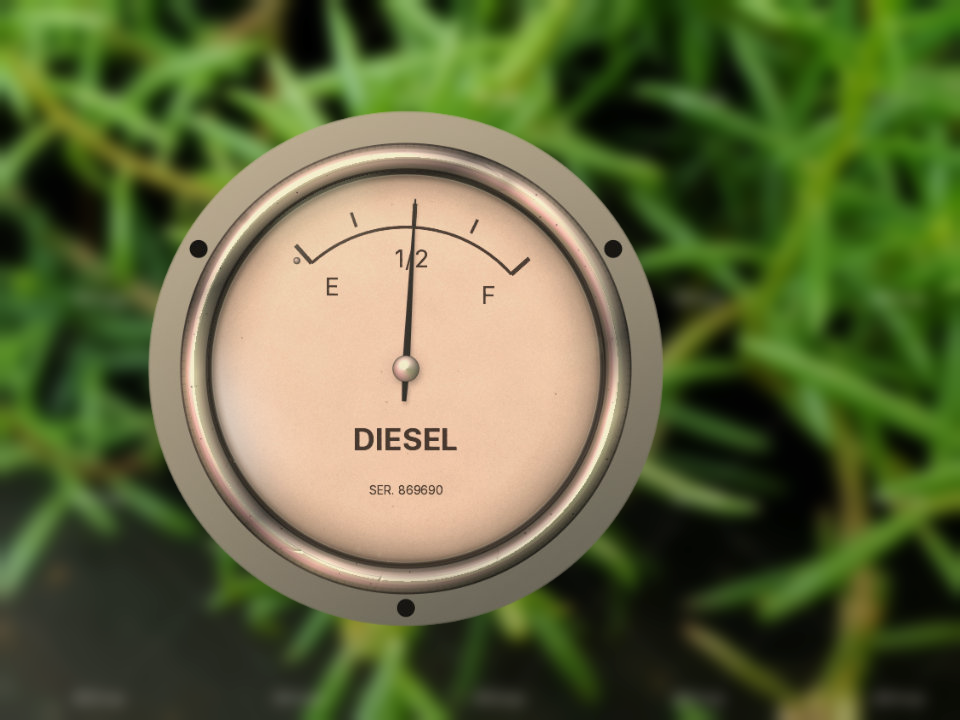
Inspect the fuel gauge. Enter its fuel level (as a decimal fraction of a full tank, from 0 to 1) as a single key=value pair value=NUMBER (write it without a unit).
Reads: value=0.5
